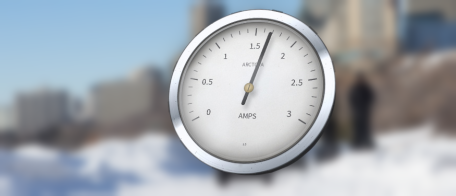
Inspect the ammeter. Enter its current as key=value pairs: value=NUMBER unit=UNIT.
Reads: value=1.7 unit=A
